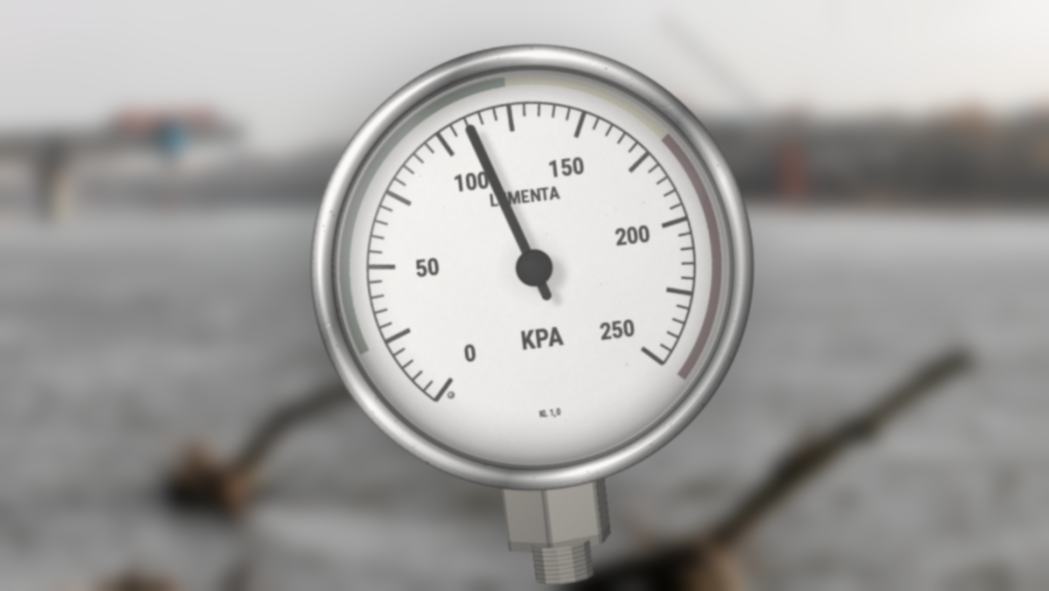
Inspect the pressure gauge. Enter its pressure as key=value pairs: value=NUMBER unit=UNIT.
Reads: value=110 unit=kPa
